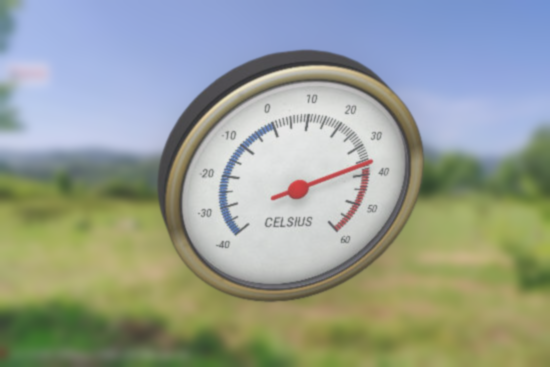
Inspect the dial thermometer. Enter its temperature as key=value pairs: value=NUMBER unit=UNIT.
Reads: value=35 unit=°C
